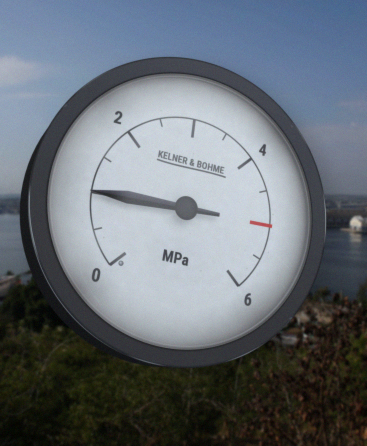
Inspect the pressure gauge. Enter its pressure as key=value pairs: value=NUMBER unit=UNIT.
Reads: value=1 unit=MPa
